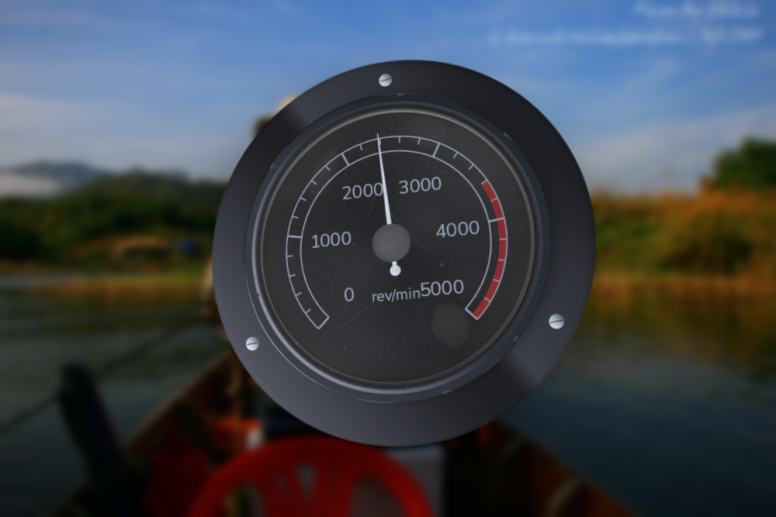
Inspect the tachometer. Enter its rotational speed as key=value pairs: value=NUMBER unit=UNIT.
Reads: value=2400 unit=rpm
